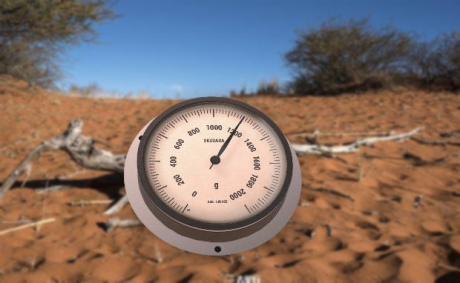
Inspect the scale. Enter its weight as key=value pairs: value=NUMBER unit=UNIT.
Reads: value=1200 unit=g
